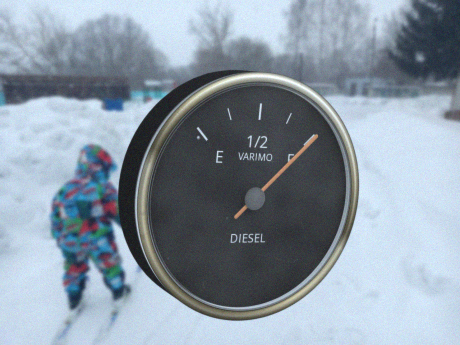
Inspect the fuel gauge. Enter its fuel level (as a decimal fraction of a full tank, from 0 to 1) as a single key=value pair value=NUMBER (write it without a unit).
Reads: value=1
